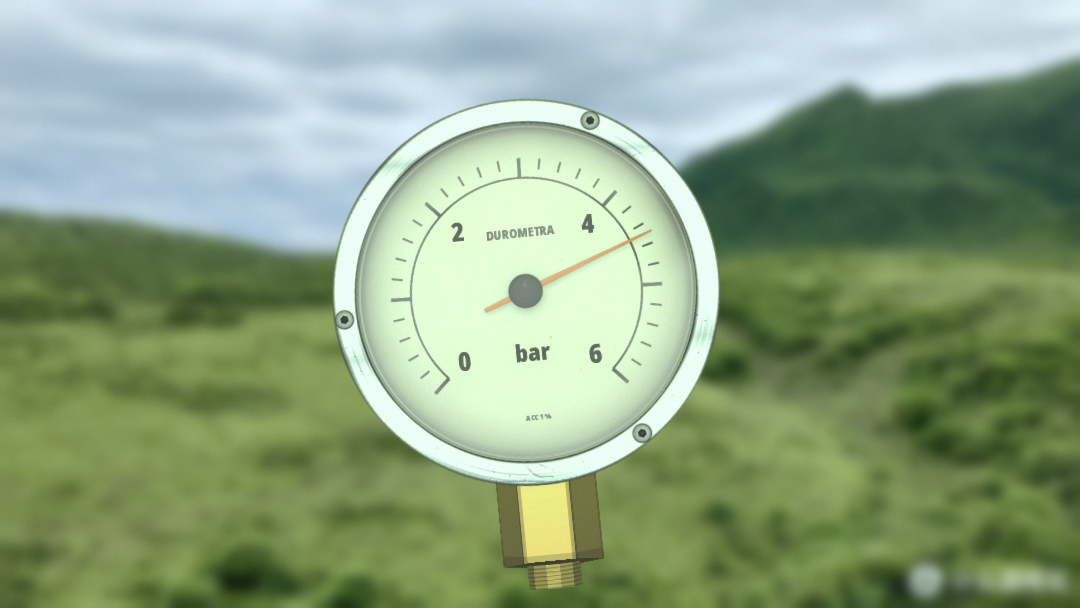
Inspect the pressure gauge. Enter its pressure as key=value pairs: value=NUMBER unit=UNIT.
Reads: value=4.5 unit=bar
